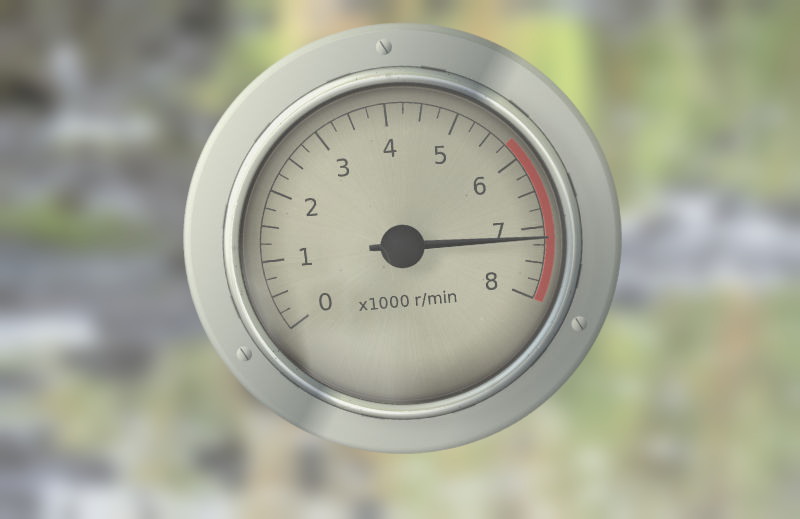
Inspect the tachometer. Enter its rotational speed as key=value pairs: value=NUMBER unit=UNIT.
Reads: value=7125 unit=rpm
